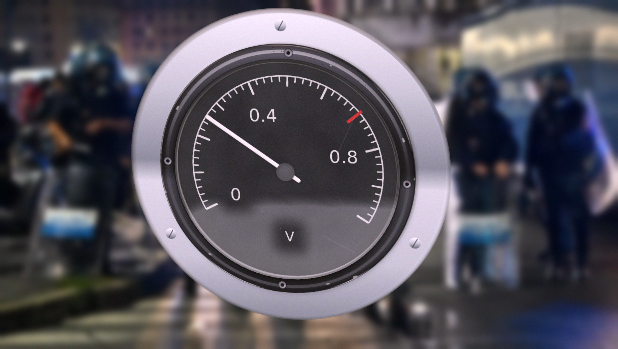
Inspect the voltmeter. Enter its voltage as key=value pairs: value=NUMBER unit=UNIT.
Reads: value=0.26 unit=V
